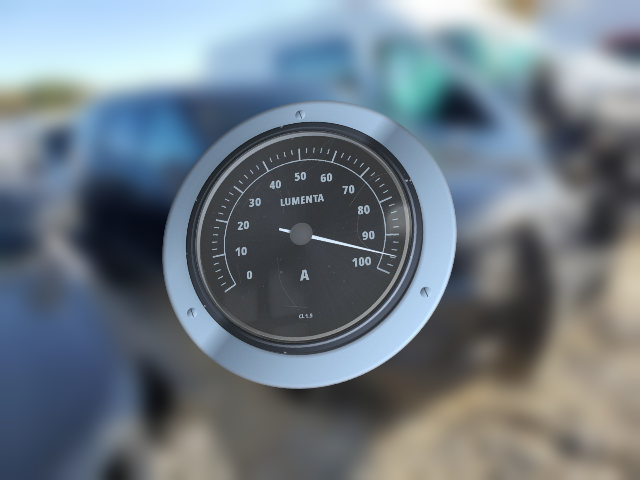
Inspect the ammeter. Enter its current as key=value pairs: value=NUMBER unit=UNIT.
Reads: value=96 unit=A
